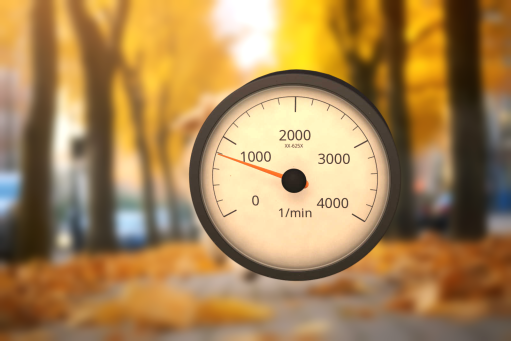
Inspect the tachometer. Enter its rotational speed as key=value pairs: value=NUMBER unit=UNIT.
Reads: value=800 unit=rpm
